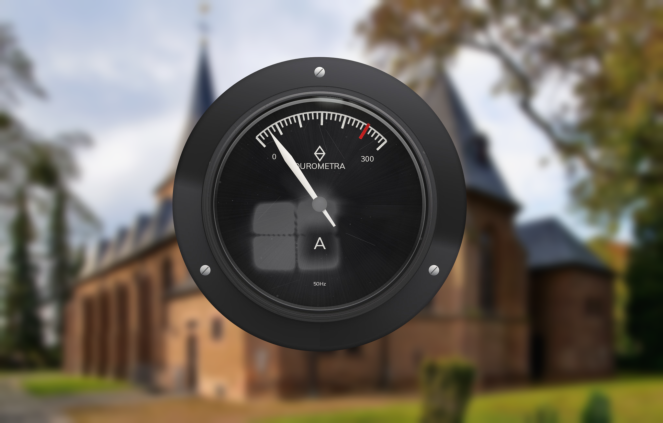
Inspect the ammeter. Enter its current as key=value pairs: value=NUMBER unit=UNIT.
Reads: value=30 unit=A
